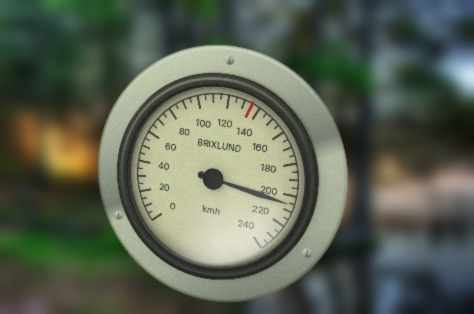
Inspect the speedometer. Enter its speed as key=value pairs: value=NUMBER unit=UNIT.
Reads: value=205 unit=km/h
